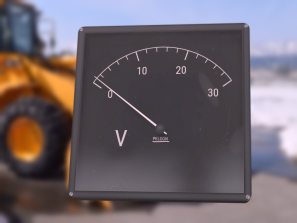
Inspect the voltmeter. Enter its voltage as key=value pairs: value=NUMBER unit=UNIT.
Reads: value=1 unit=V
